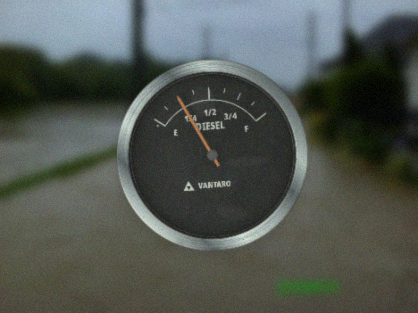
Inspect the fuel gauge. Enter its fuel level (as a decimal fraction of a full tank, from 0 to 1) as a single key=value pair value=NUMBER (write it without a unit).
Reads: value=0.25
